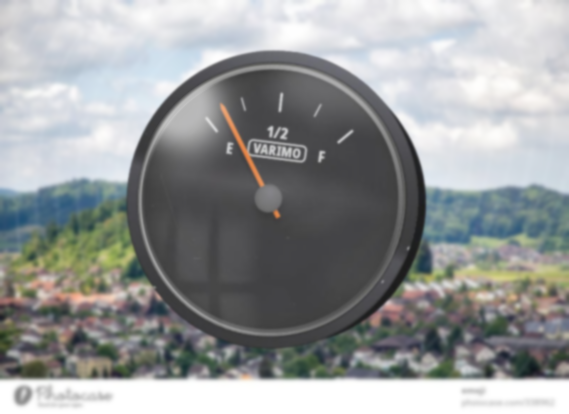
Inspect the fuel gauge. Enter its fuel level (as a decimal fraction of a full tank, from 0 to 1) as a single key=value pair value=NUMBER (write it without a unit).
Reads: value=0.125
